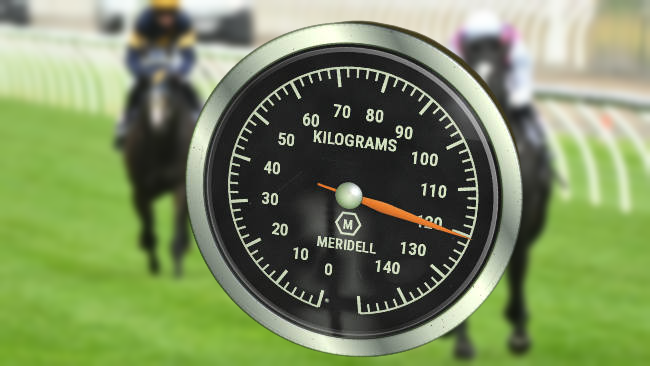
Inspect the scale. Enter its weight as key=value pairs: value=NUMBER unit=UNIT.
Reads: value=120 unit=kg
